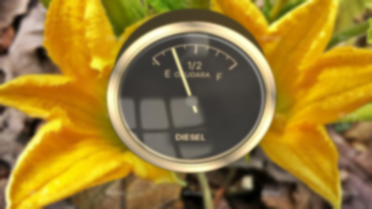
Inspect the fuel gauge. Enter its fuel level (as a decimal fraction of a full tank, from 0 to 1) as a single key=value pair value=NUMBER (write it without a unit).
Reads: value=0.25
